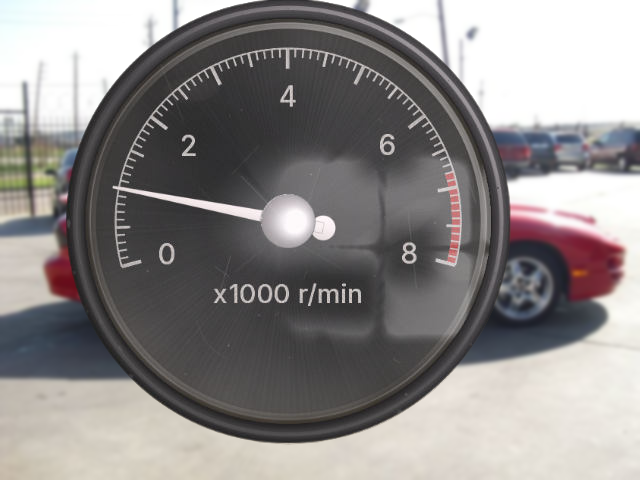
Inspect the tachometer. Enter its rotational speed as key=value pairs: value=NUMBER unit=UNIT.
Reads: value=1000 unit=rpm
